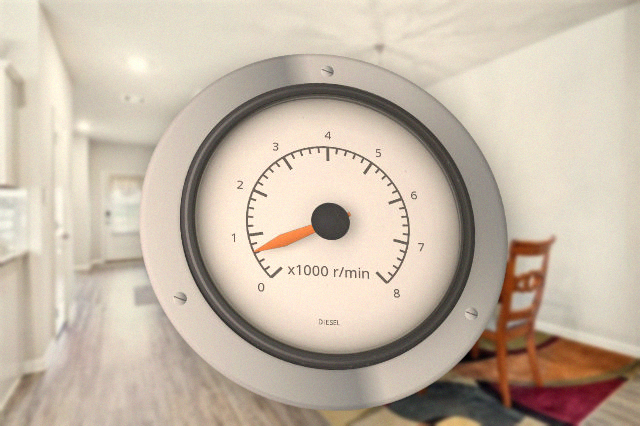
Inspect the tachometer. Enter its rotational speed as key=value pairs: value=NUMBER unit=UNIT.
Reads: value=600 unit=rpm
